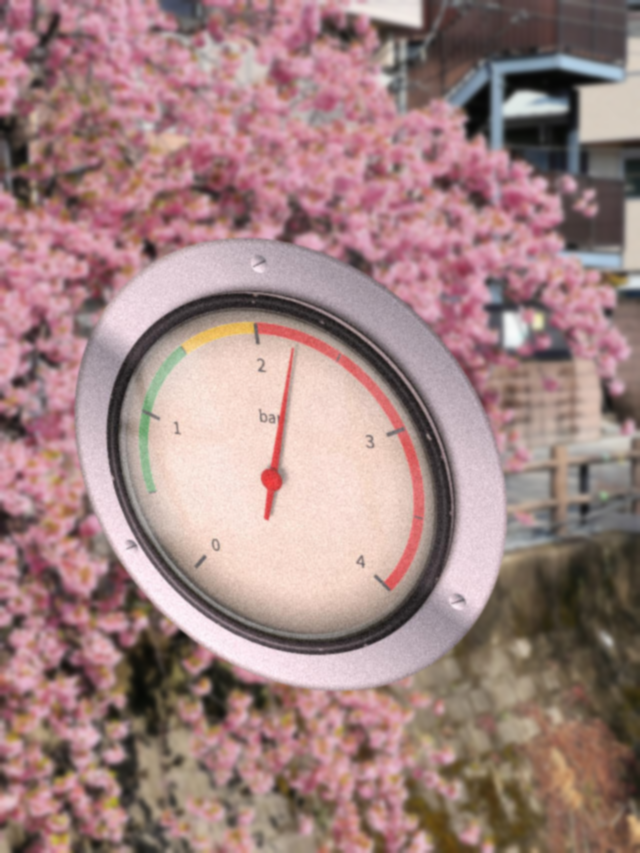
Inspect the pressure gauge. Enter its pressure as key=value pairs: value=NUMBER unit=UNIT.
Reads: value=2.25 unit=bar
